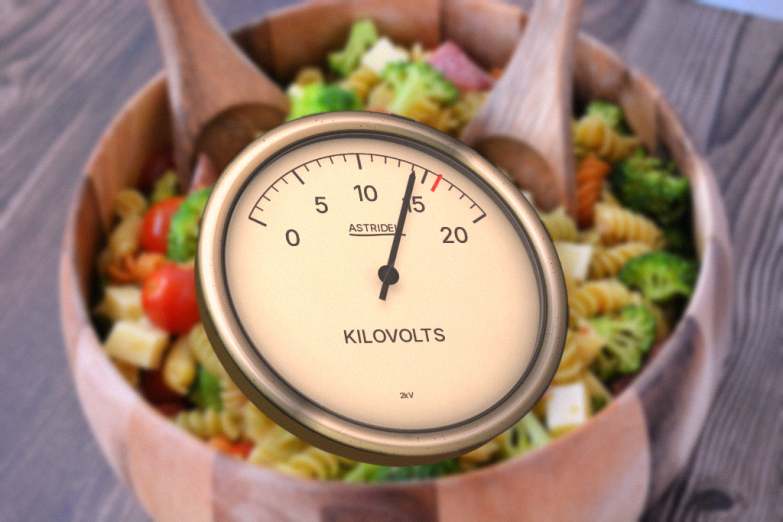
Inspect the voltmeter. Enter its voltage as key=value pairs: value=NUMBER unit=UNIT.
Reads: value=14 unit=kV
